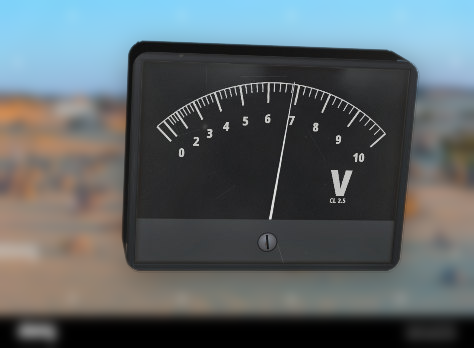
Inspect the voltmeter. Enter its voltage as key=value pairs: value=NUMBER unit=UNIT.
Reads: value=6.8 unit=V
